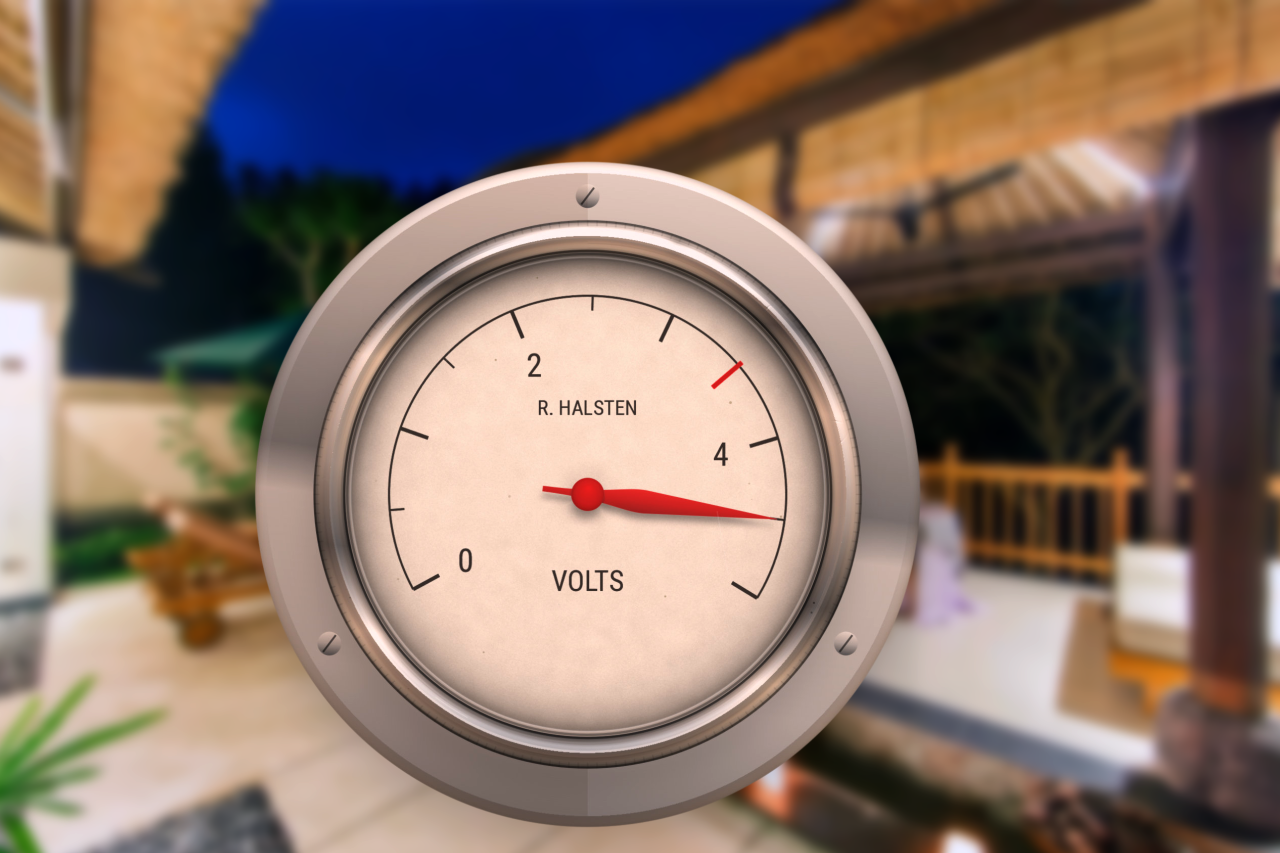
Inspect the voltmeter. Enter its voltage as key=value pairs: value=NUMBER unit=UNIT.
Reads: value=4.5 unit=V
